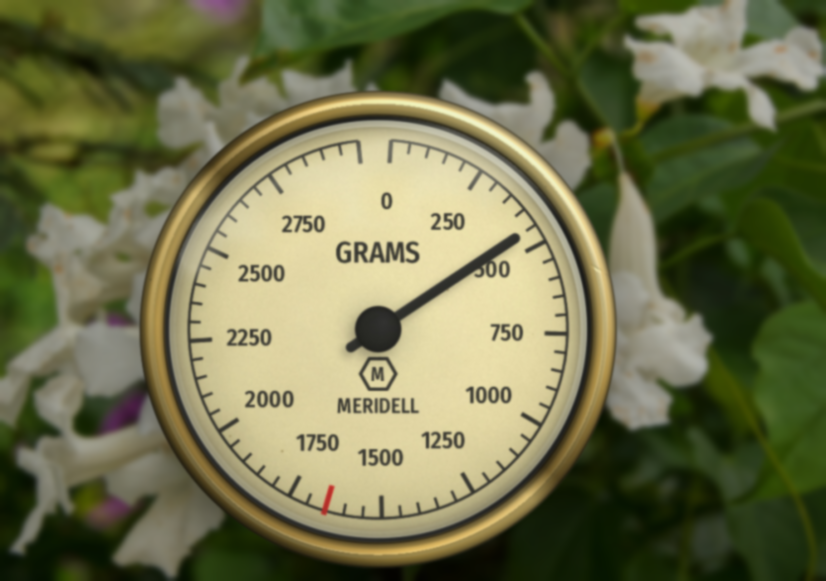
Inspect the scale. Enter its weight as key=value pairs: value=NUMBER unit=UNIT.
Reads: value=450 unit=g
